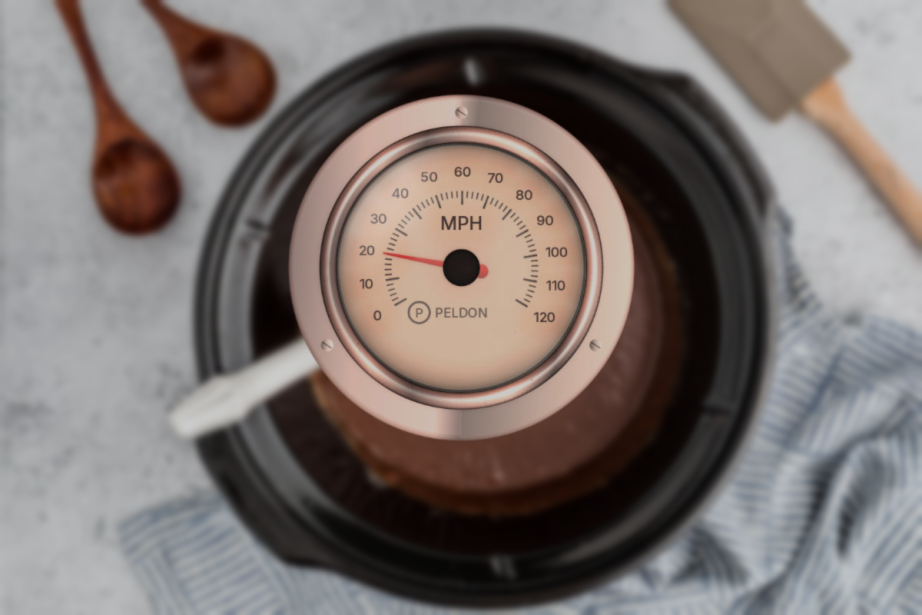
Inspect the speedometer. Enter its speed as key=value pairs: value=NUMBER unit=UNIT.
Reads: value=20 unit=mph
